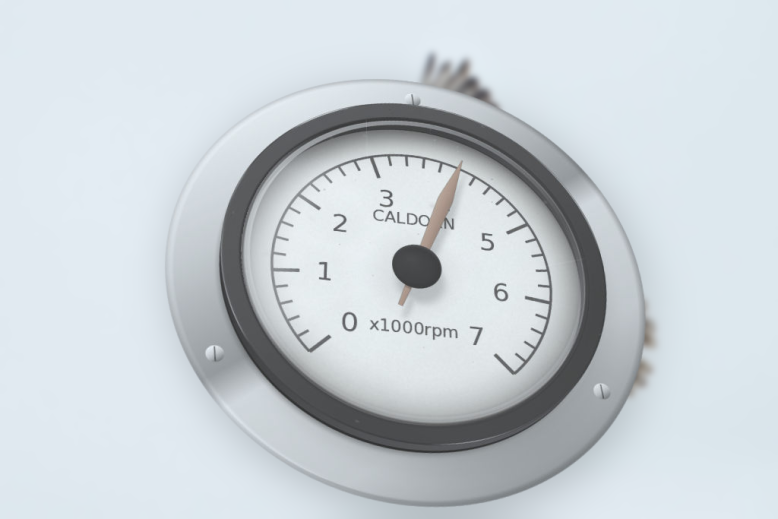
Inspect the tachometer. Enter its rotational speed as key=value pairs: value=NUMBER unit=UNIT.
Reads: value=4000 unit=rpm
